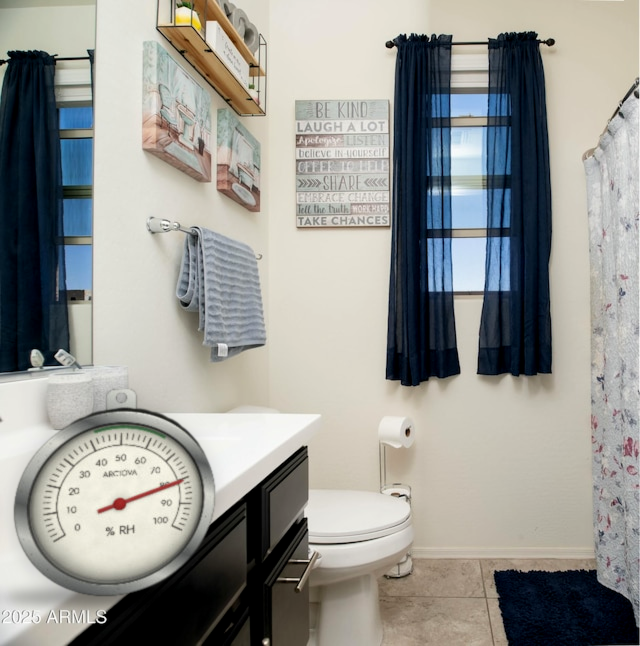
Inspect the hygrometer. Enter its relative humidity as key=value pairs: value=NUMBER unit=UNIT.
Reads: value=80 unit=%
